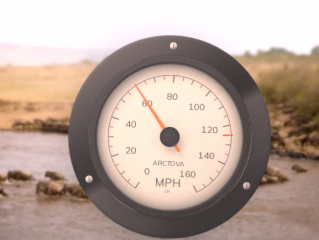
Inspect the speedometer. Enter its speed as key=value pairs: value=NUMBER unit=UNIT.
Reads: value=60 unit=mph
